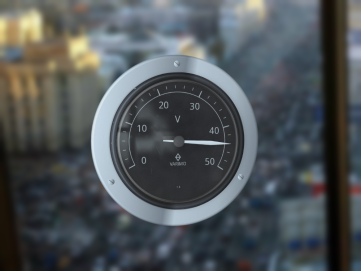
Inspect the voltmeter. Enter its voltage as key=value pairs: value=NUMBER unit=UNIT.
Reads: value=44 unit=V
